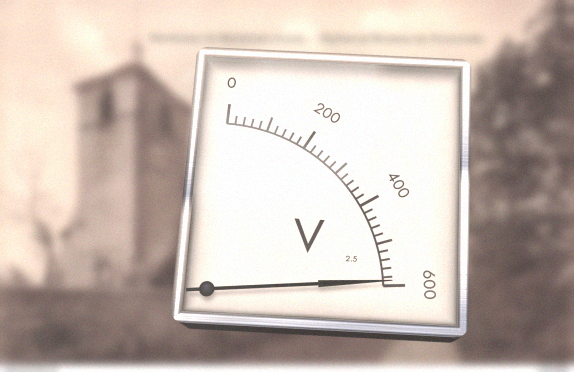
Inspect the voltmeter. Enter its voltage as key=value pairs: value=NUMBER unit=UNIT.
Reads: value=590 unit=V
